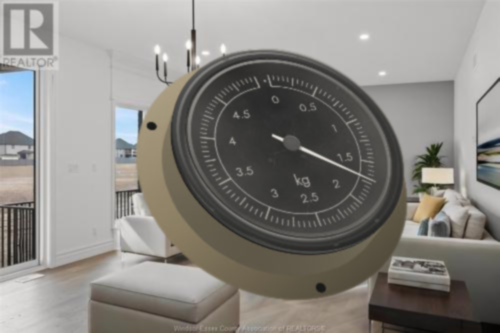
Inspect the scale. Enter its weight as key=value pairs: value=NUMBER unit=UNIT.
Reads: value=1.75 unit=kg
